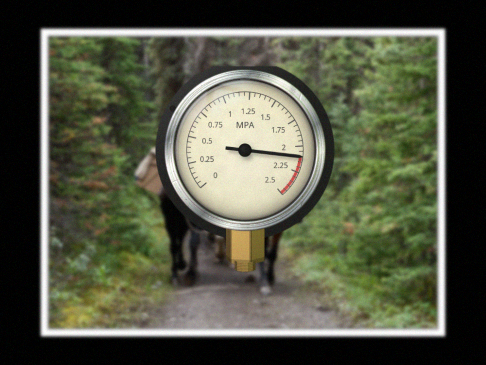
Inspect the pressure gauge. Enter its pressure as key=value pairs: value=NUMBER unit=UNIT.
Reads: value=2.1 unit=MPa
